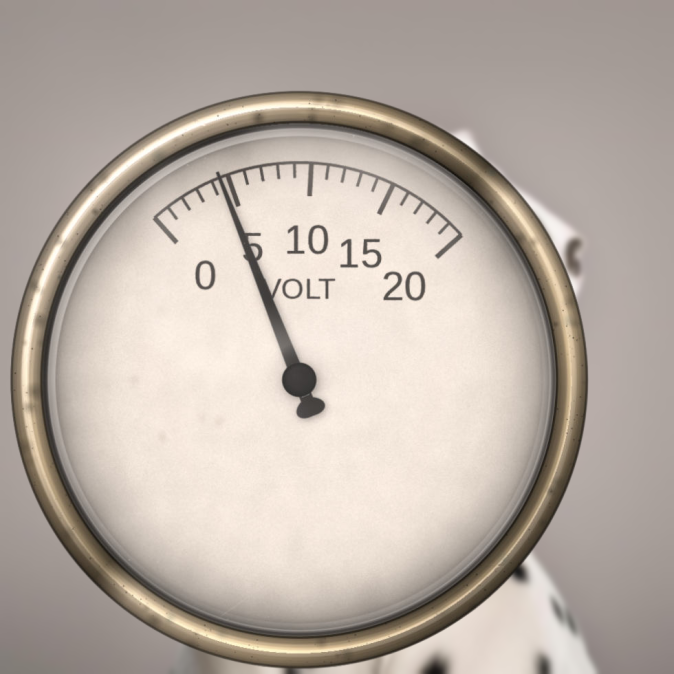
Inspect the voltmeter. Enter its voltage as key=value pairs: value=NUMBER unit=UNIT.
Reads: value=4.5 unit=V
